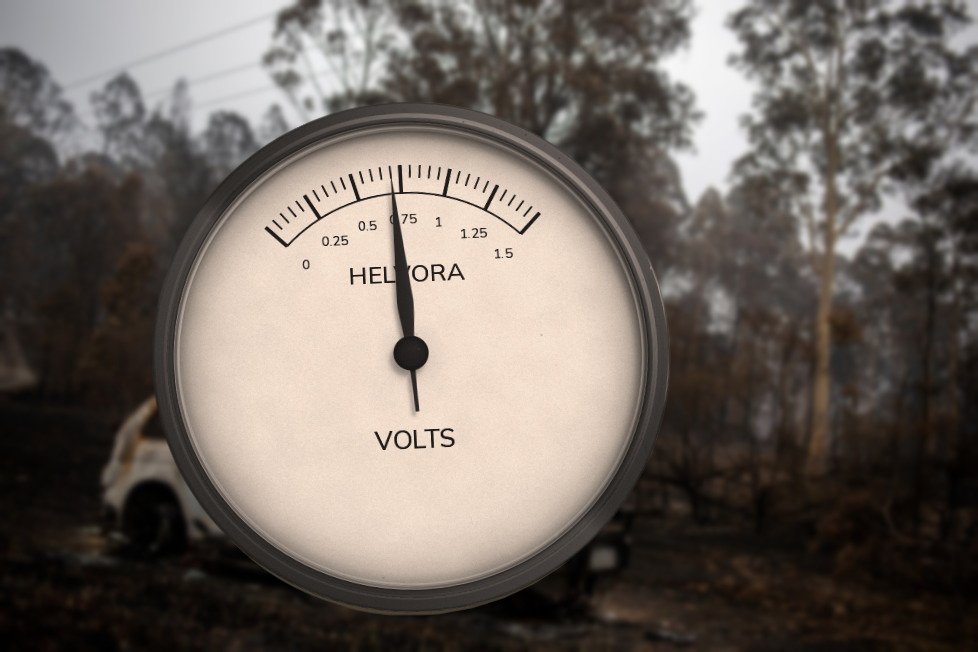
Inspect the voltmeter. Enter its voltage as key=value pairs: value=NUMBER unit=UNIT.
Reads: value=0.7 unit=V
